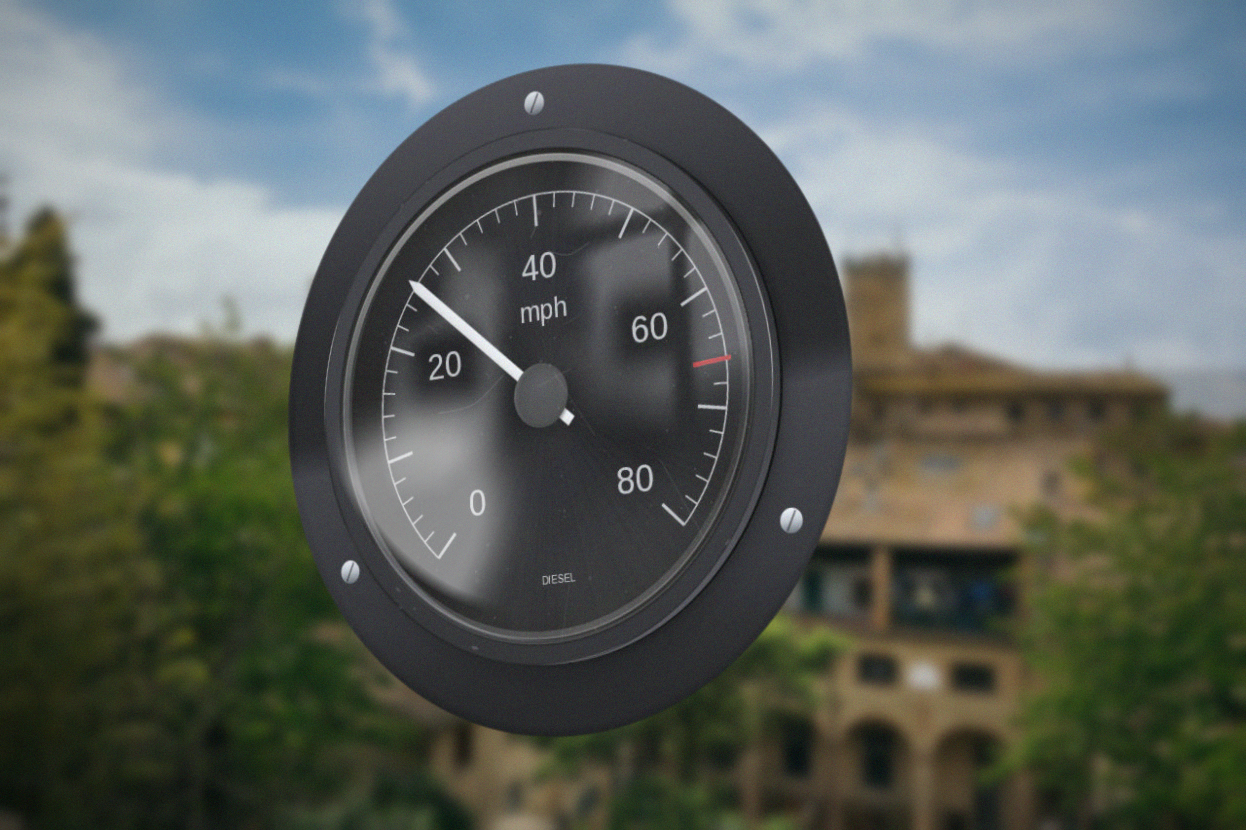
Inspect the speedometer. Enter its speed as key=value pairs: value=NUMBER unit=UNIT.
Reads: value=26 unit=mph
